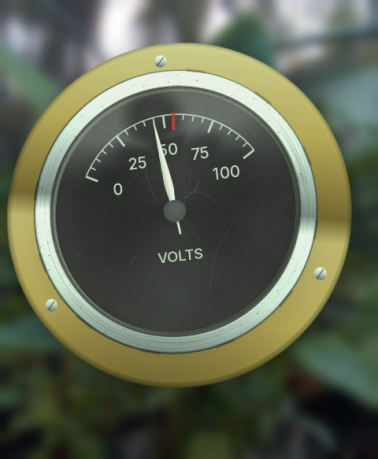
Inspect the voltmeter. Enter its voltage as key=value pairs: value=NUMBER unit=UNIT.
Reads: value=45 unit=V
